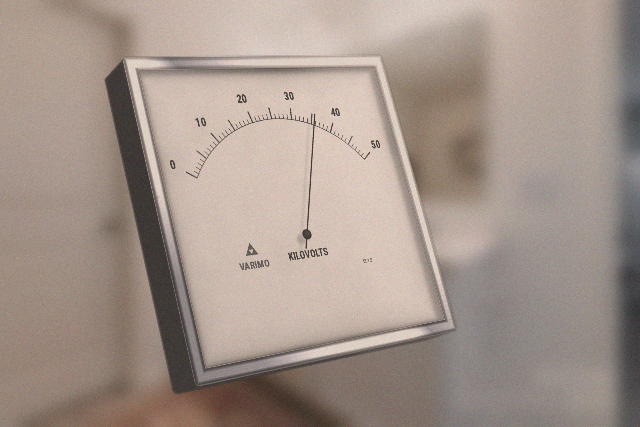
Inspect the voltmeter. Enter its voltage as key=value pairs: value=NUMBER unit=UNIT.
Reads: value=35 unit=kV
